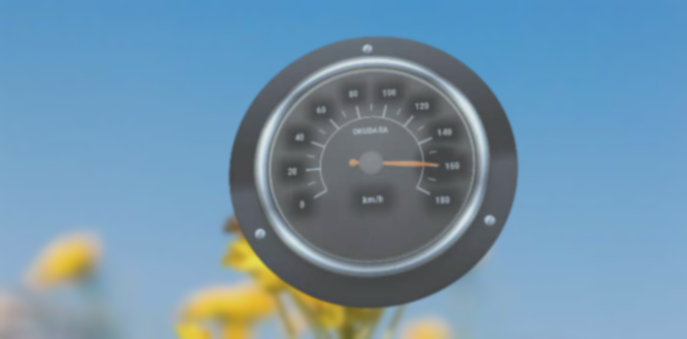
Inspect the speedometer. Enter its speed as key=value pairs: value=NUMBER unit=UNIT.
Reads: value=160 unit=km/h
